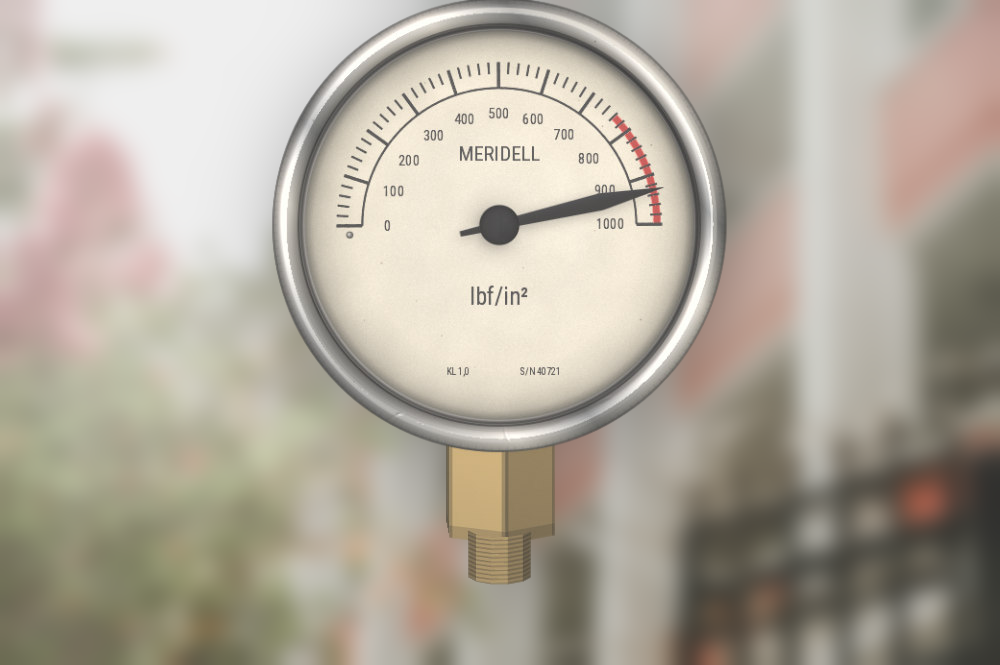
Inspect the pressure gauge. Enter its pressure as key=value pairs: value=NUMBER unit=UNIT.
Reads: value=930 unit=psi
